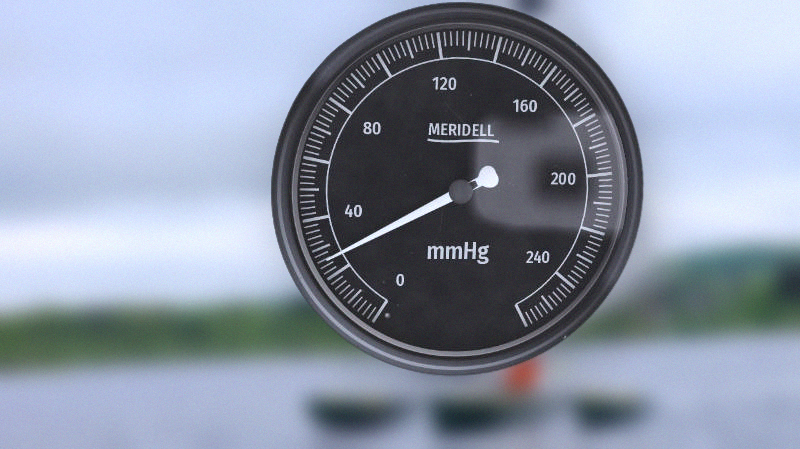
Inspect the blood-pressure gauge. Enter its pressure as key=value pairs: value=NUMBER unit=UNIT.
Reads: value=26 unit=mmHg
